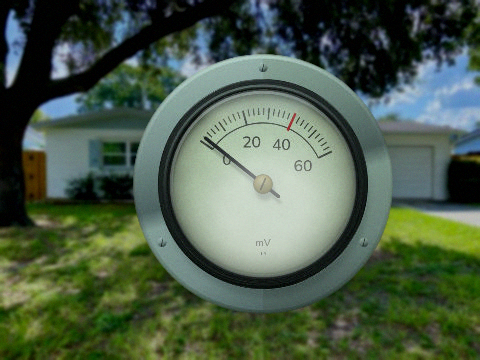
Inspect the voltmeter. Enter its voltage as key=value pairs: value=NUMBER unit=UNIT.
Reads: value=2 unit=mV
